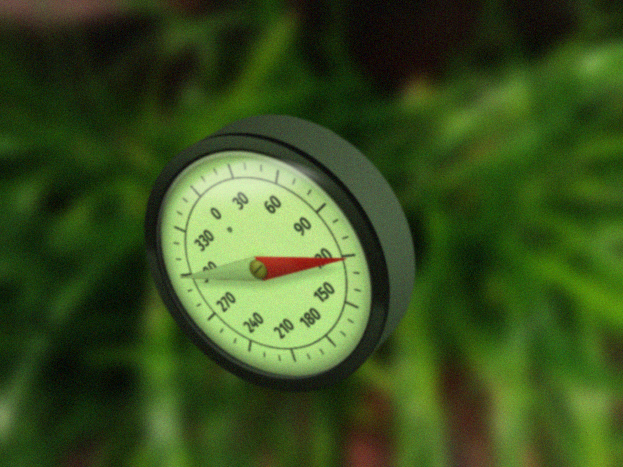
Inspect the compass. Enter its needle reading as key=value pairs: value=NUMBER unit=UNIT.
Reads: value=120 unit=°
